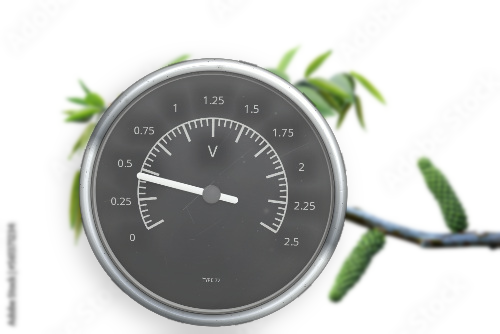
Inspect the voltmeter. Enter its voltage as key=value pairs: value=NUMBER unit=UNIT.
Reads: value=0.45 unit=V
